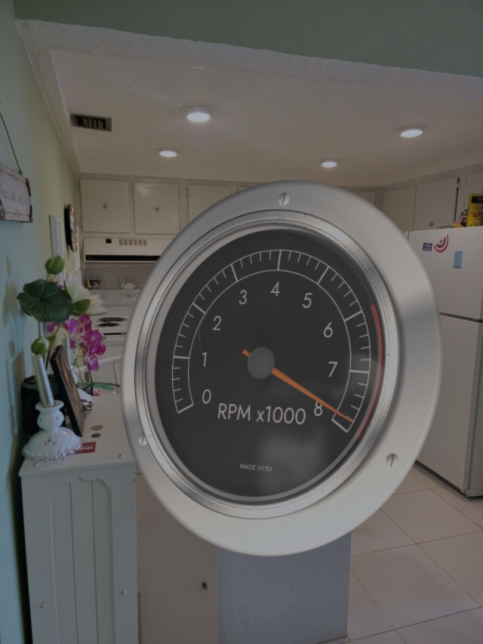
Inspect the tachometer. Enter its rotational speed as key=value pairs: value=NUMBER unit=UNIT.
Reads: value=7800 unit=rpm
